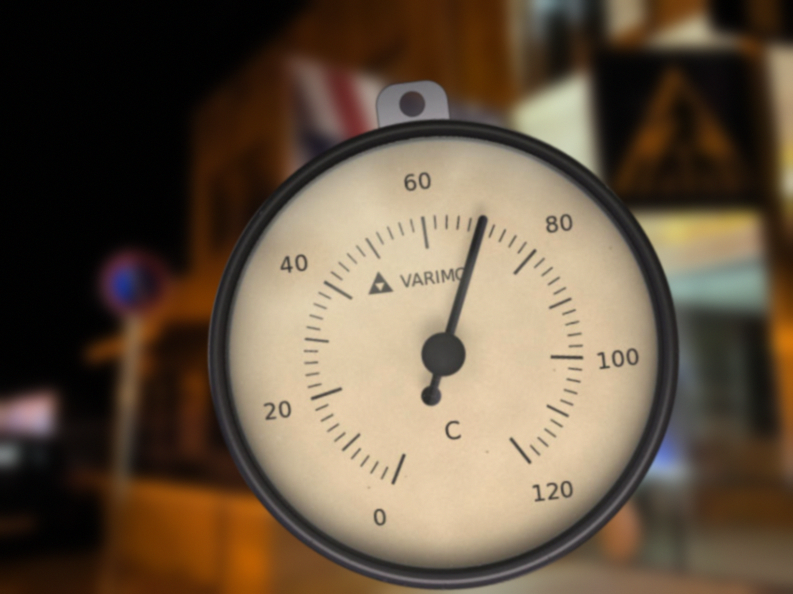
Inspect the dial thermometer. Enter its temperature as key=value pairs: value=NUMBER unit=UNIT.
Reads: value=70 unit=°C
